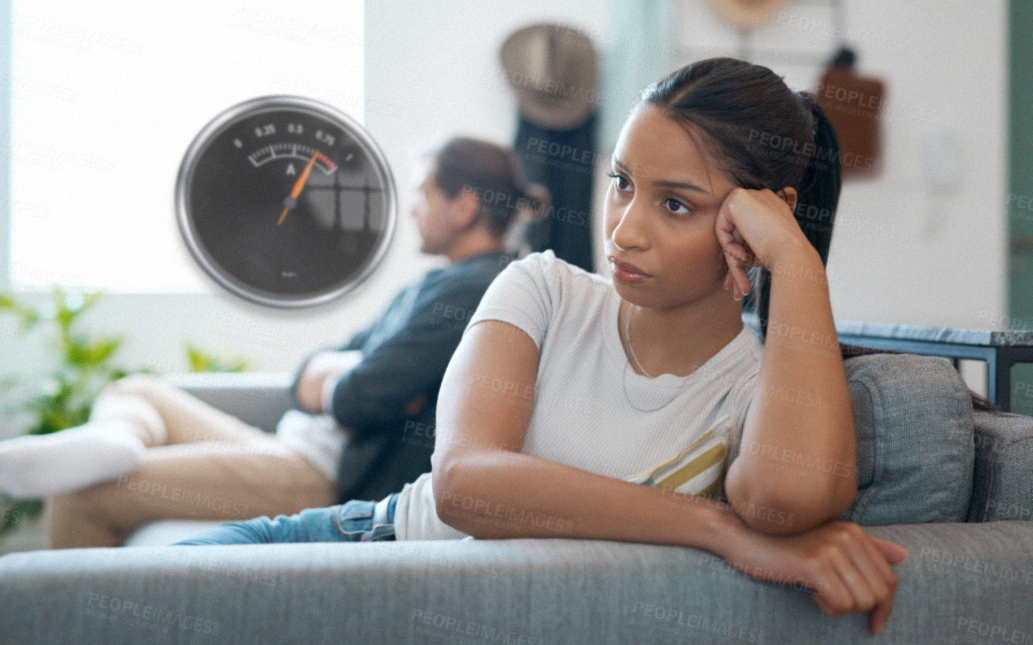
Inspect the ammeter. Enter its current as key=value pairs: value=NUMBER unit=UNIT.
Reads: value=0.75 unit=A
